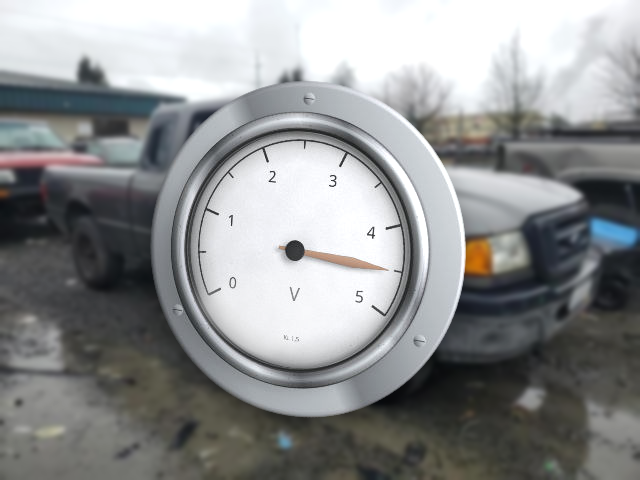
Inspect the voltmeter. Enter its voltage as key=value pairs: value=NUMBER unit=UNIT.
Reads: value=4.5 unit=V
